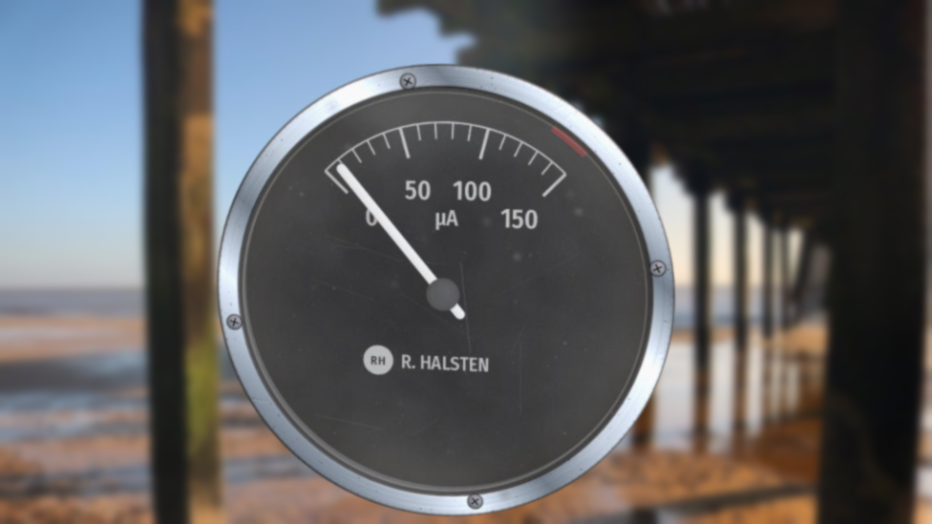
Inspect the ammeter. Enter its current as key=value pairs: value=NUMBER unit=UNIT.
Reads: value=10 unit=µA
